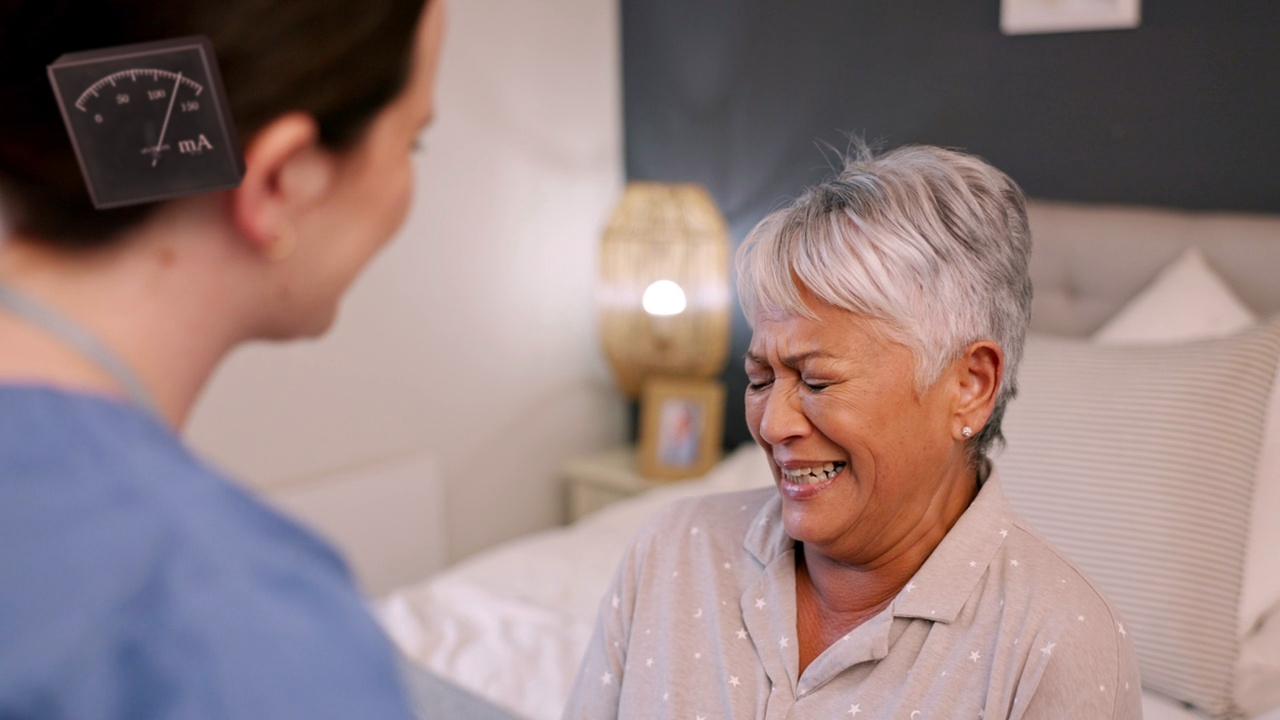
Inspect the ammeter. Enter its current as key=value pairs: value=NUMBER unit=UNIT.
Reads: value=125 unit=mA
